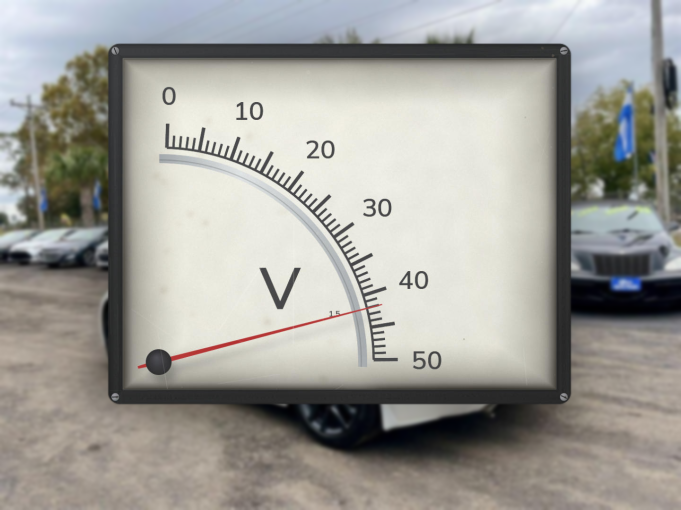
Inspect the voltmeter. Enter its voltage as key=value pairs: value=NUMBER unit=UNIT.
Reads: value=42 unit=V
